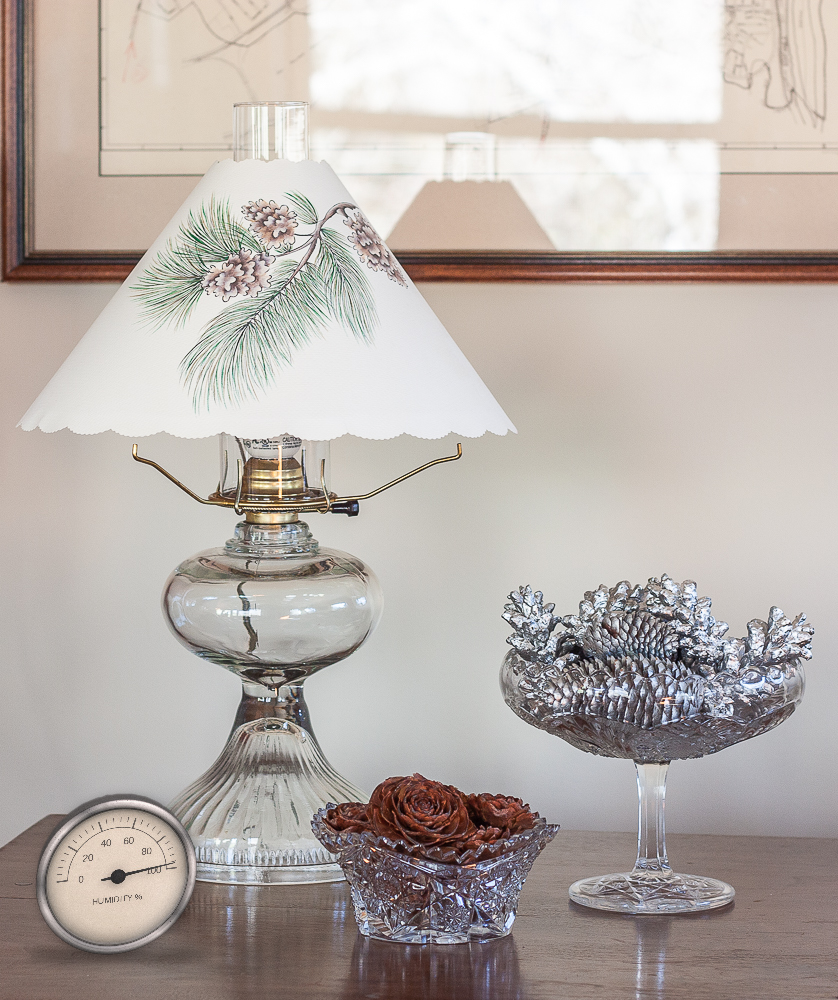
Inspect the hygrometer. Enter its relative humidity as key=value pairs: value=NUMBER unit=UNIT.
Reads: value=96 unit=%
